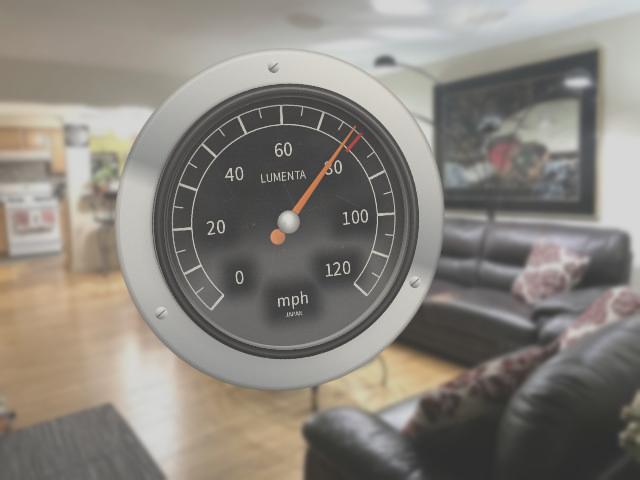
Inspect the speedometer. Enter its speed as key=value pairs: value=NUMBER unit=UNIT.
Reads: value=77.5 unit=mph
